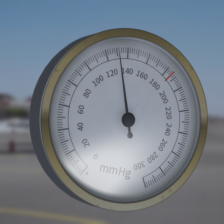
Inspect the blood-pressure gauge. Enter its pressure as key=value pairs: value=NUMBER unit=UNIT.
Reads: value=130 unit=mmHg
